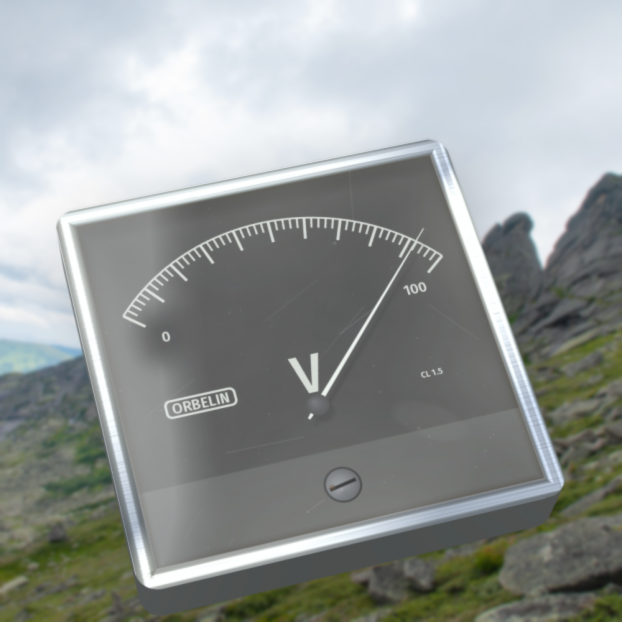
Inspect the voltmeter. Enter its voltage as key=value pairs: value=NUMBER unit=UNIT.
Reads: value=92 unit=V
